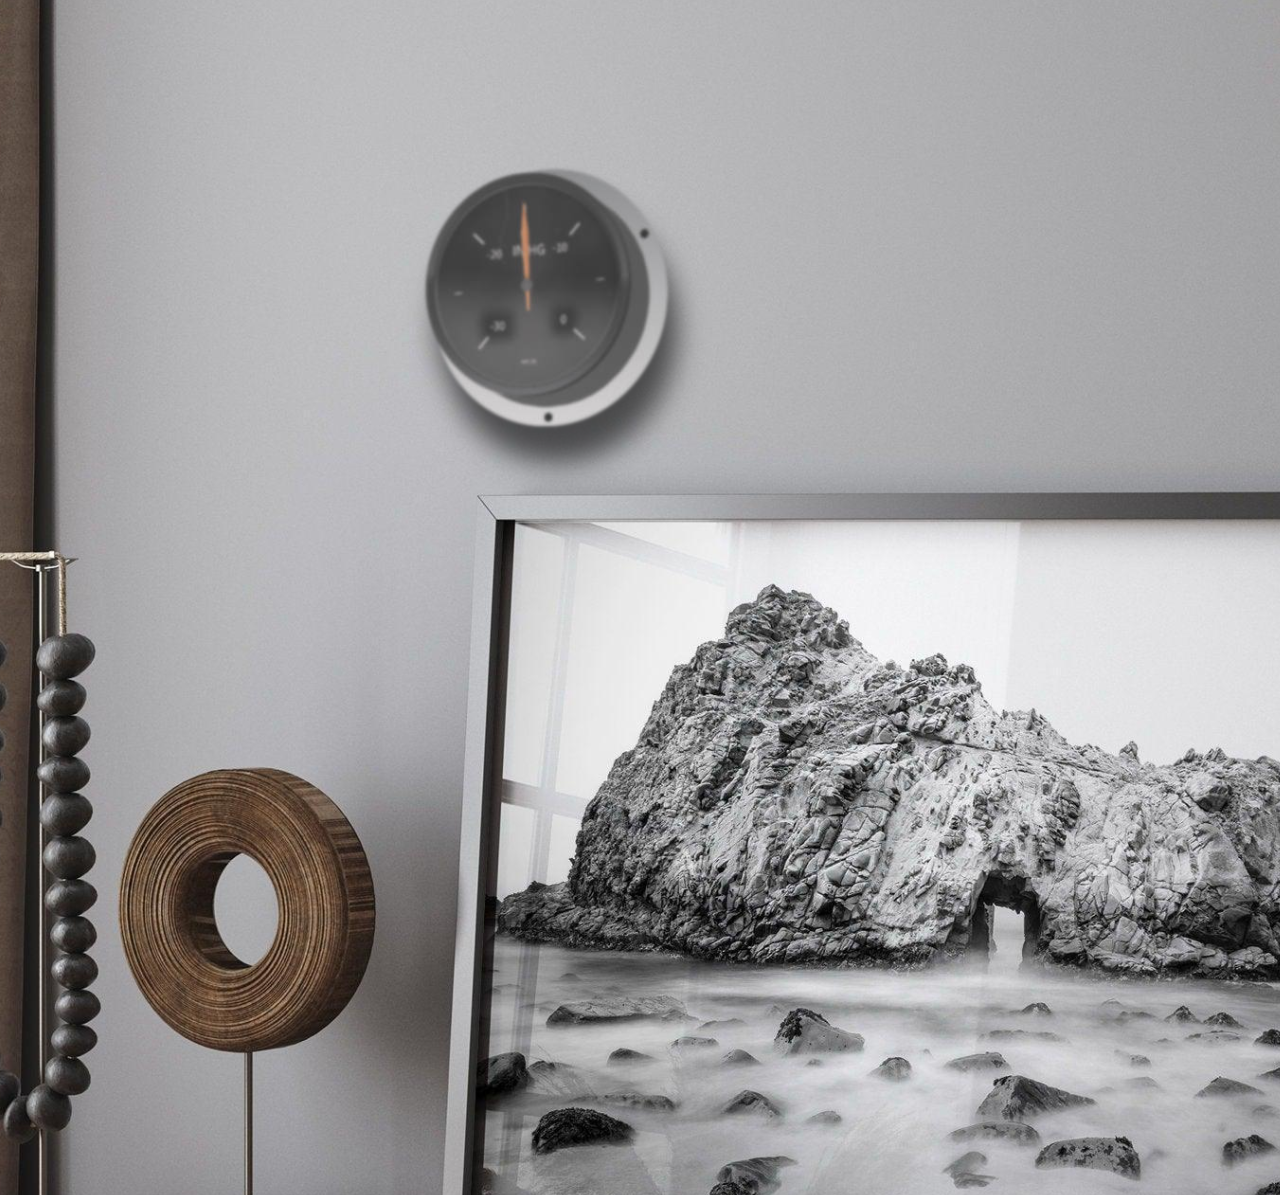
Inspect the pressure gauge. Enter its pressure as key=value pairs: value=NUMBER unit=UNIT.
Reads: value=-15 unit=inHg
